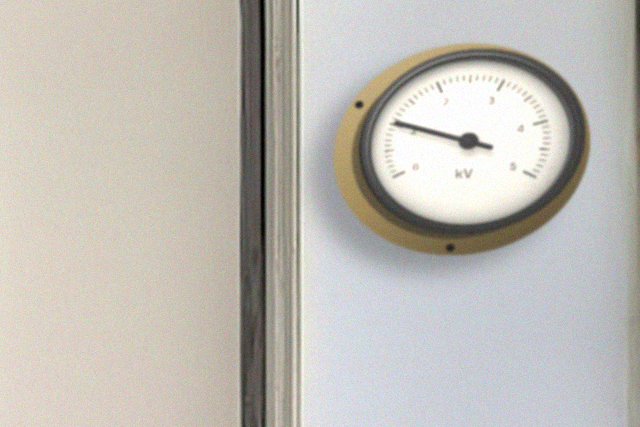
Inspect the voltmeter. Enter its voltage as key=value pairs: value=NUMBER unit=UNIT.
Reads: value=1 unit=kV
